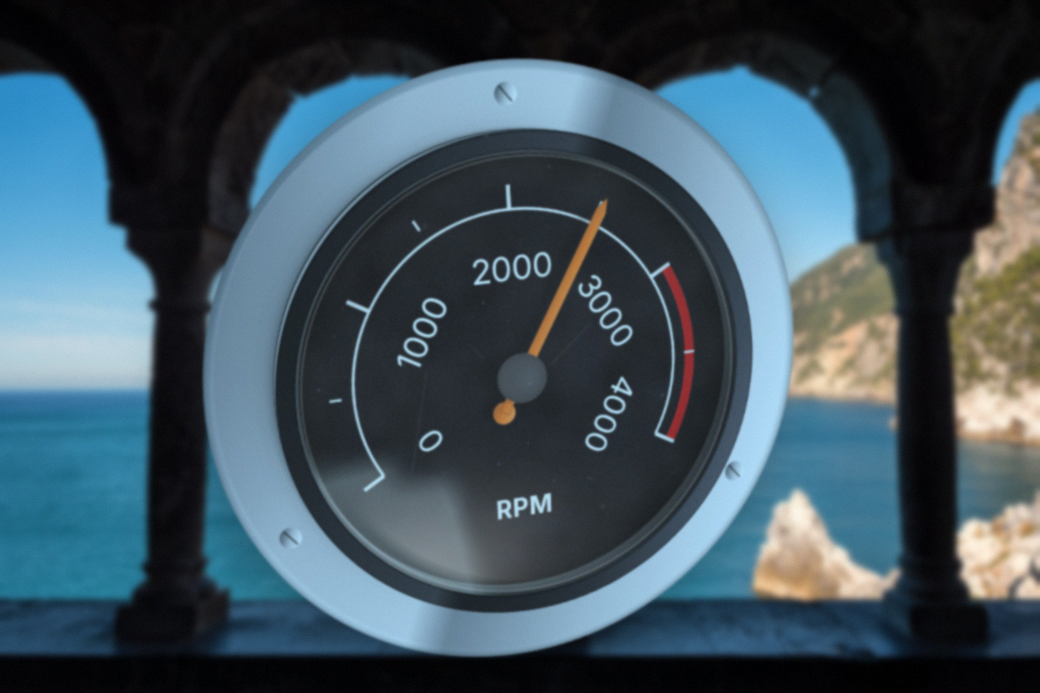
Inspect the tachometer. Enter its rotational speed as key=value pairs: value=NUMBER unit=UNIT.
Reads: value=2500 unit=rpm
